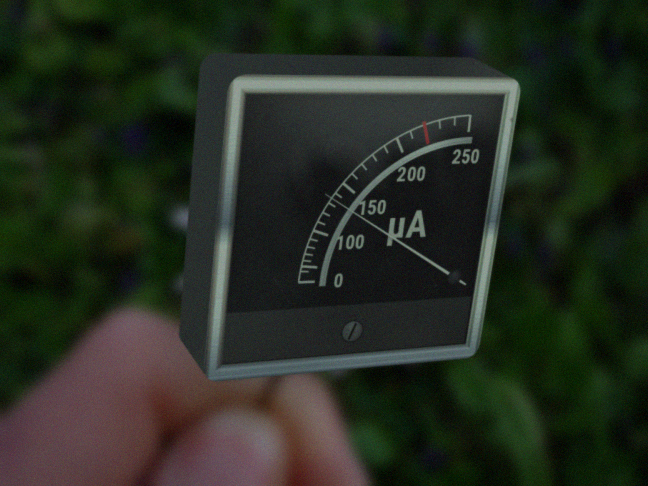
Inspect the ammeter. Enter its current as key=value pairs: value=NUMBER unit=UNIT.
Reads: value=135 unit=µA
